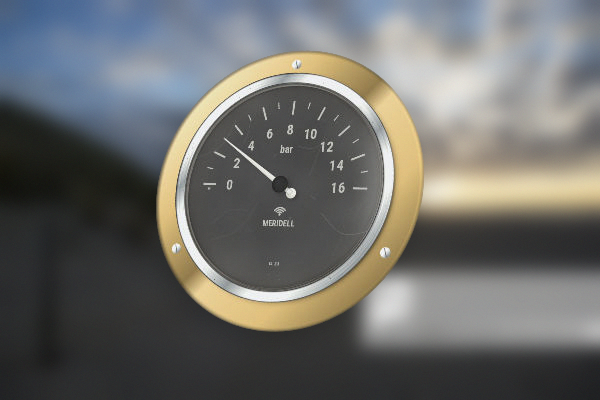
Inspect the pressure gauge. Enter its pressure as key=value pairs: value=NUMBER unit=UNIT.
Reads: value=3 unit=bar
